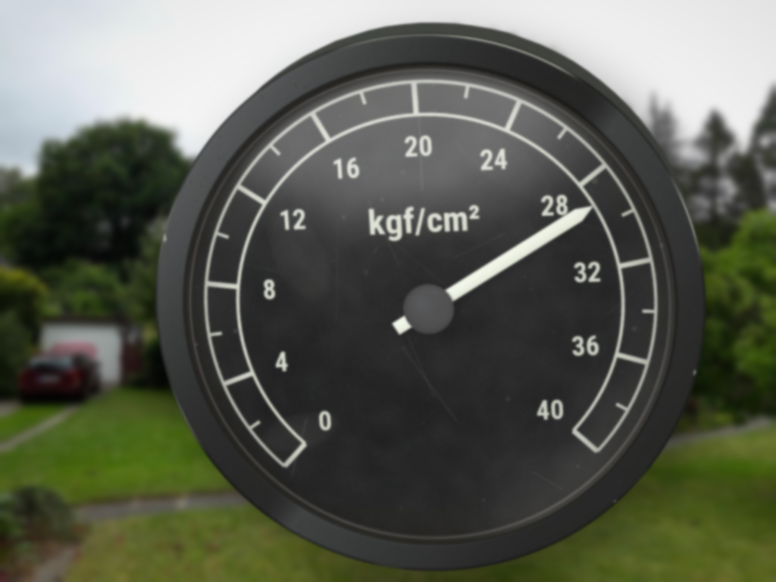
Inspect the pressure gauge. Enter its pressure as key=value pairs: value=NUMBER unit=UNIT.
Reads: value=29 unit=kg/cm²
